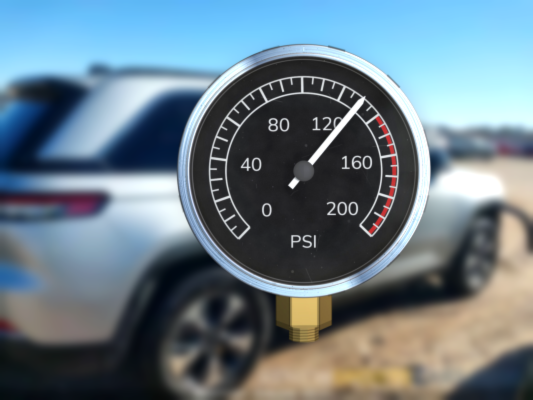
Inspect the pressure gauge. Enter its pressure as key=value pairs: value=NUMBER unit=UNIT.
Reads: value=130 unit=psi
